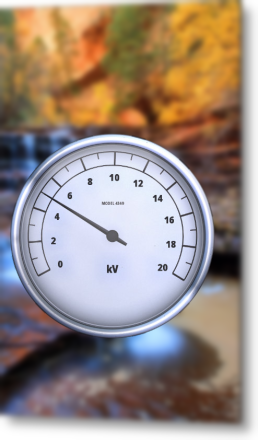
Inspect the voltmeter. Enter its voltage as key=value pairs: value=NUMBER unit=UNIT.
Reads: value=5 unit=kV
